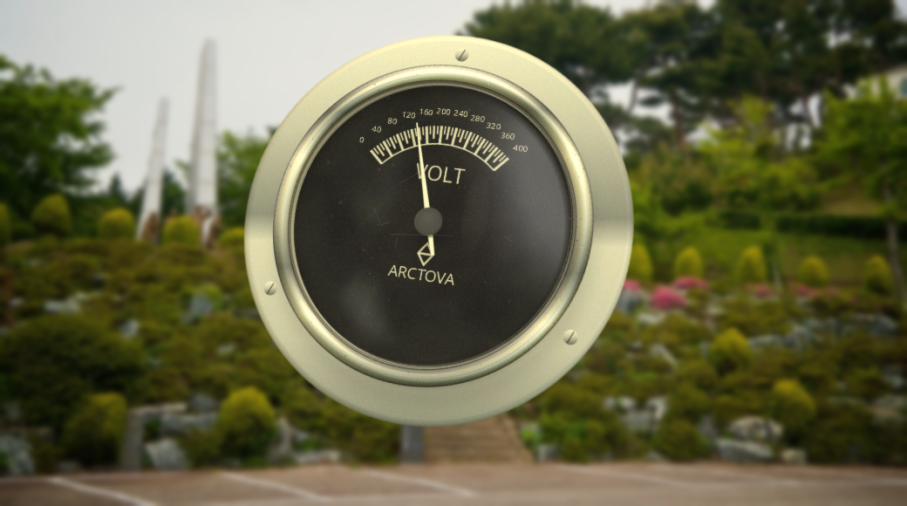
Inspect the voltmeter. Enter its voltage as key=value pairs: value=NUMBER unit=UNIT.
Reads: value=140 unit=V
